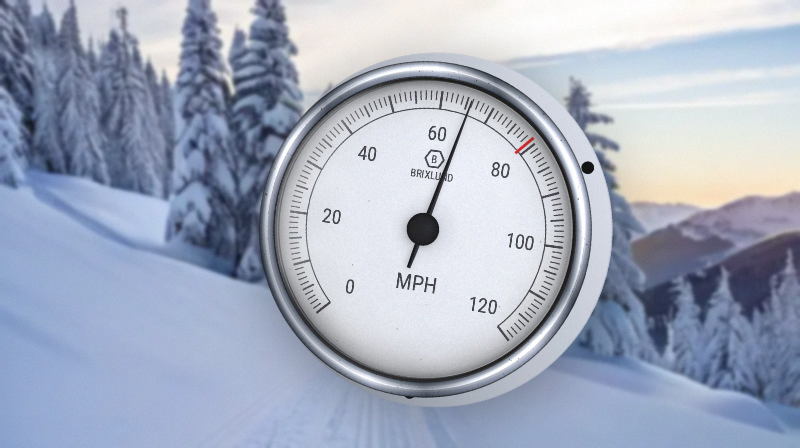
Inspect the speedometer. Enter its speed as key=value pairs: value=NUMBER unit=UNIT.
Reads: value=66 unit=mph
